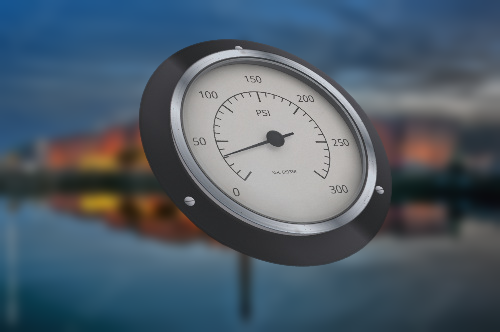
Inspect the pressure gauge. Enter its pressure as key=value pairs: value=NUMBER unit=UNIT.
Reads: value=30 unit=psi
